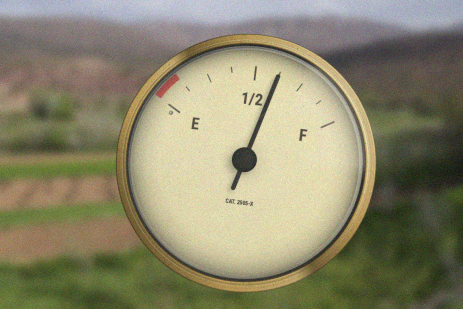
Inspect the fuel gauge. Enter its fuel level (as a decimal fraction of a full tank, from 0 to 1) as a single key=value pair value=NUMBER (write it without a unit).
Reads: value=0.625
